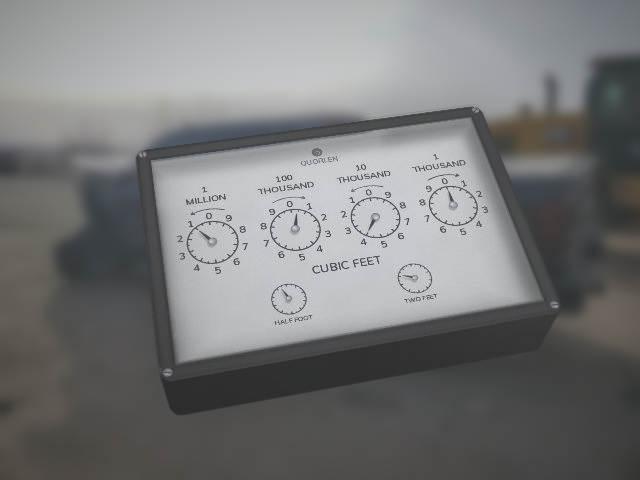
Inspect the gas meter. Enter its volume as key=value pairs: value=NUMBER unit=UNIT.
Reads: value=104000 unit=ft³
